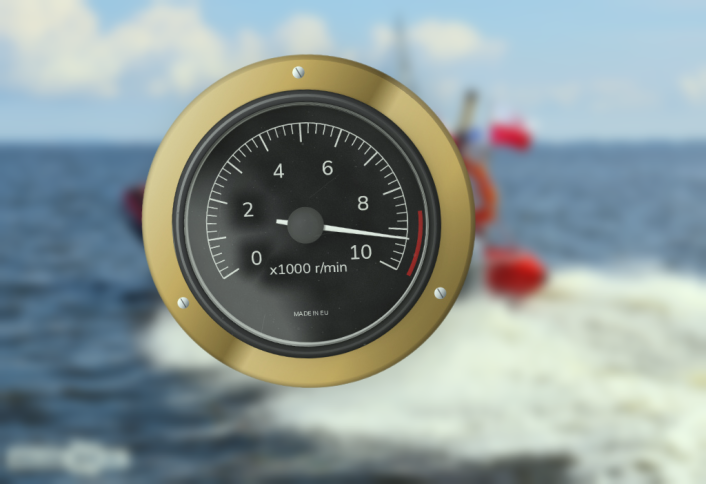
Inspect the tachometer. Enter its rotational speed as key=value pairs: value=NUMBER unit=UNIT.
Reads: value=9200 unit=rpm
